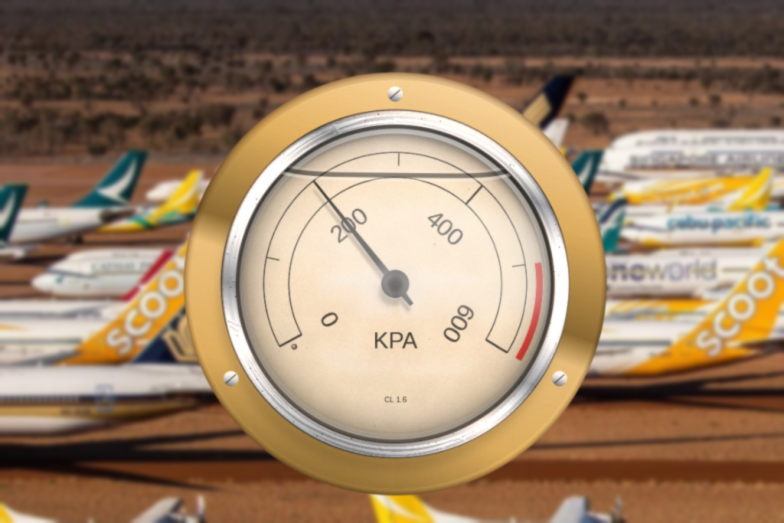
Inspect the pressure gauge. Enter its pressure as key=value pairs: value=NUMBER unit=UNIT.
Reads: value=200 unit=kPa
